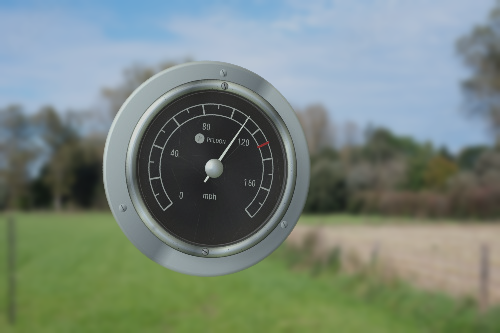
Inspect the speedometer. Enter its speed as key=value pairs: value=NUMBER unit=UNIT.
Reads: value=110 unit=mph
